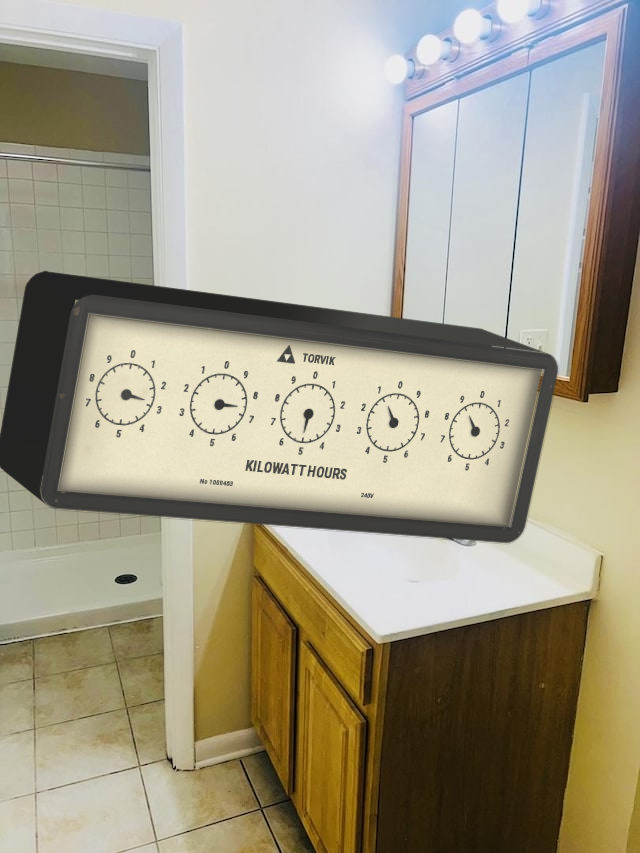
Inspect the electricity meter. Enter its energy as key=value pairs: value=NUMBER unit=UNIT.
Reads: value=27509 unit=kWh
